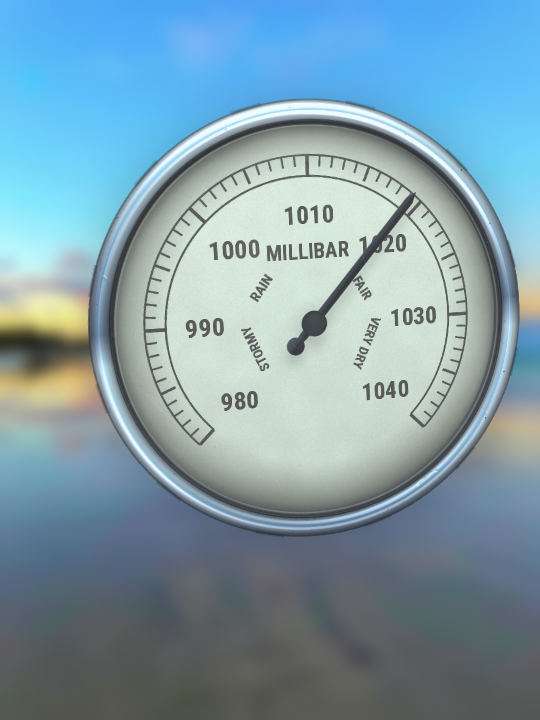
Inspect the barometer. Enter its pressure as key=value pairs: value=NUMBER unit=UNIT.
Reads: value=1019 unit=mbar
